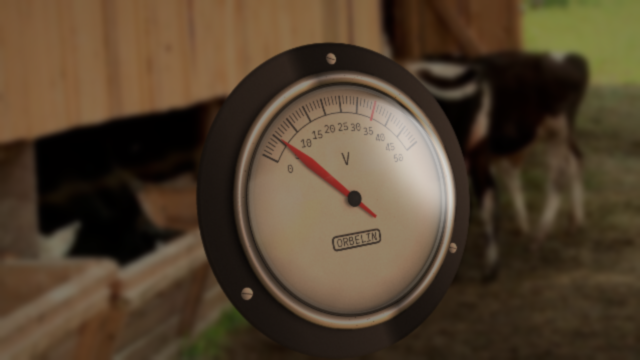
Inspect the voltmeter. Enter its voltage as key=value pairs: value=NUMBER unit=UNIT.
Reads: value=5 unit=V
